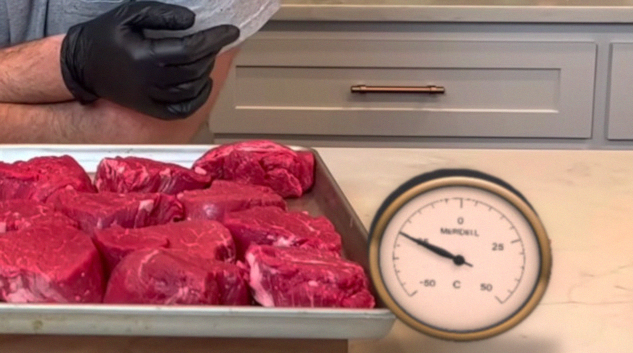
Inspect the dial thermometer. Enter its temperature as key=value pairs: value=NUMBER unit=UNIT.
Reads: value=-25 unit=°C
